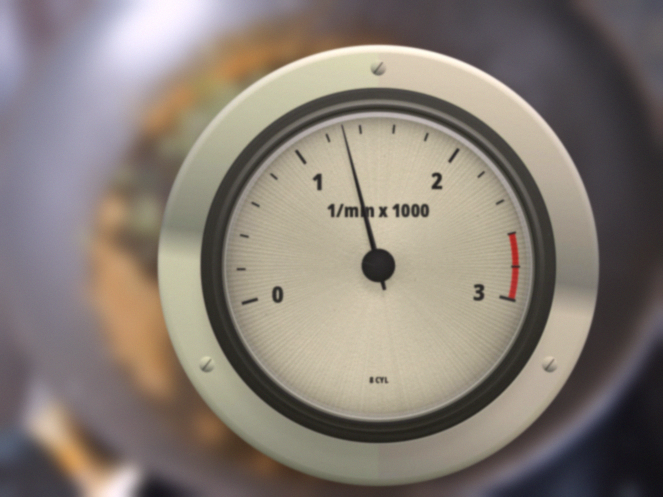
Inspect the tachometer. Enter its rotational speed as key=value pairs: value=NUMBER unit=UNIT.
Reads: value=1300 unit=rpm
